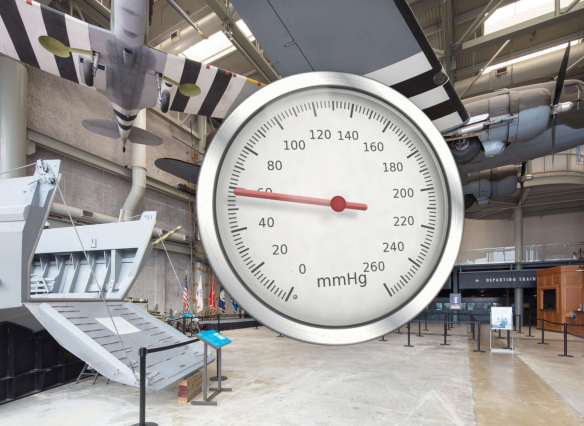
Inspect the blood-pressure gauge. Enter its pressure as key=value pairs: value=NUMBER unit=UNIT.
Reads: value=58 unit=mmHg
